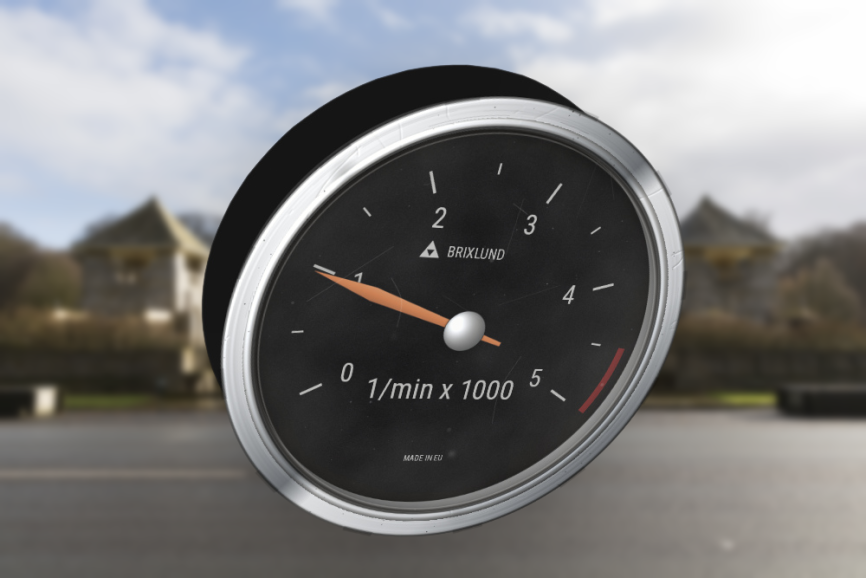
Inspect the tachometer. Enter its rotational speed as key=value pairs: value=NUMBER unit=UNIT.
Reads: value=1000 unit=rpm
